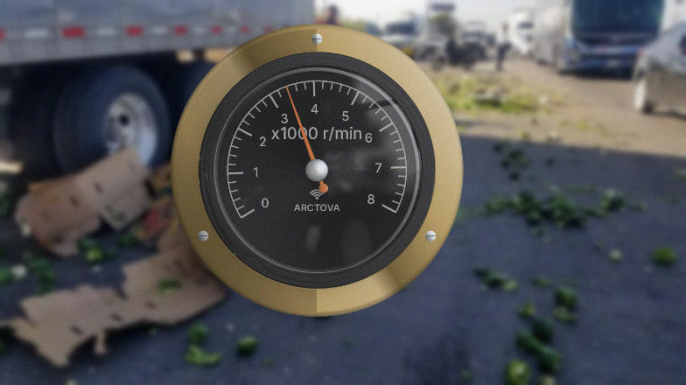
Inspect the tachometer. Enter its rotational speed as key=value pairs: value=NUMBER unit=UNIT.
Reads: value=3400 unit=rpm
